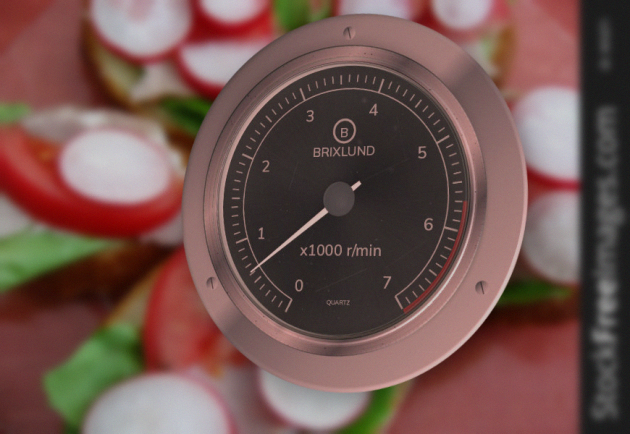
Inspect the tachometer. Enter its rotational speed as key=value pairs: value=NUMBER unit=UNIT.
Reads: value=600 unit=rpm
